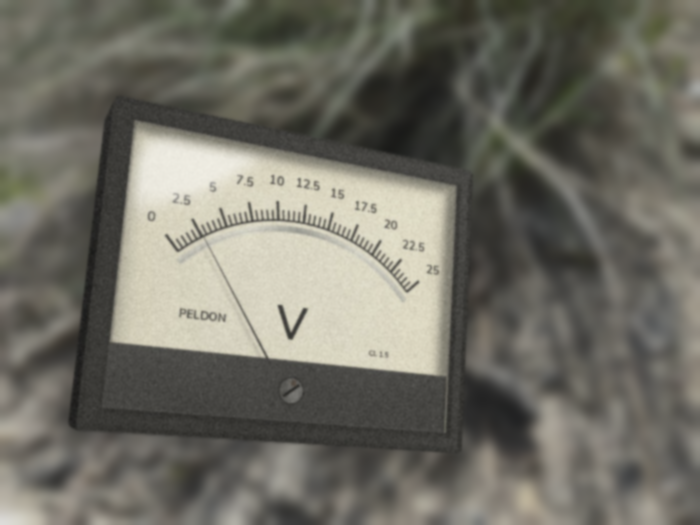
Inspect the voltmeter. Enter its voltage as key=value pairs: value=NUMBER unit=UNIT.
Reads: value=2.5 unit=V
